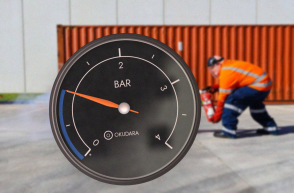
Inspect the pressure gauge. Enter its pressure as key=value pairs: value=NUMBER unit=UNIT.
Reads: value=1 unit=bar
